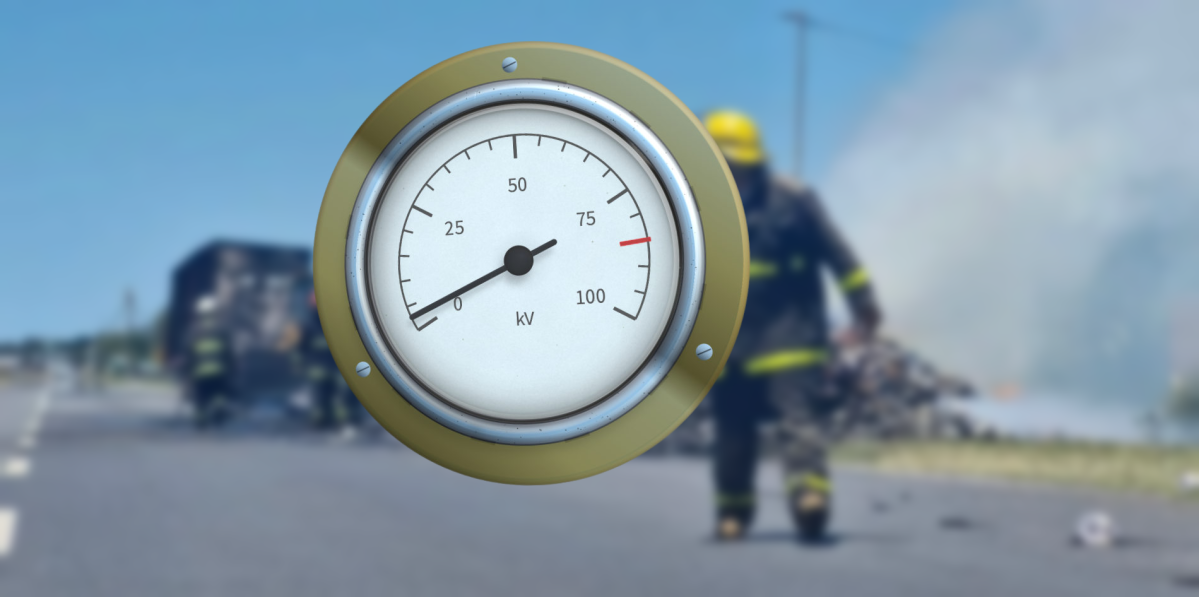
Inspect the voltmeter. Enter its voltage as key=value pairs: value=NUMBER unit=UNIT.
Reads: value=2.5 unit=kV
